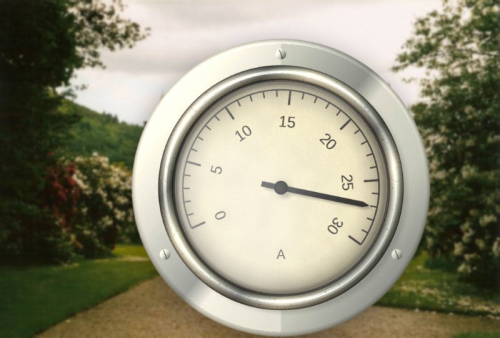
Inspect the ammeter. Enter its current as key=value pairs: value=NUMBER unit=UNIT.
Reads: value=27 unit=A
